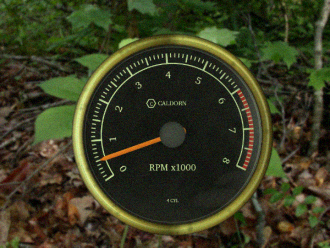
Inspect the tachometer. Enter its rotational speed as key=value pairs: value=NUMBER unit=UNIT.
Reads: value=500 unit=rpm
